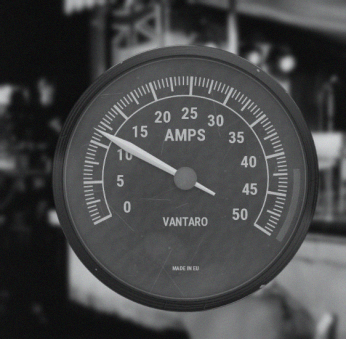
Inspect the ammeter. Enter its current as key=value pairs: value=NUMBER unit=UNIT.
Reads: value=11.5 unit=A
